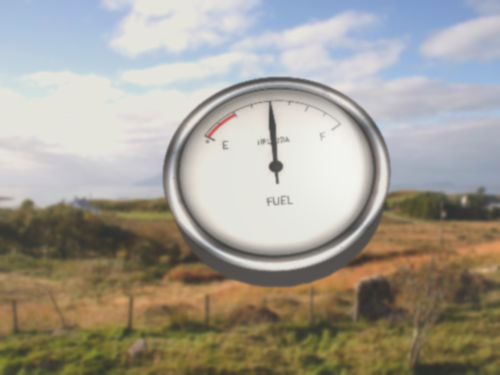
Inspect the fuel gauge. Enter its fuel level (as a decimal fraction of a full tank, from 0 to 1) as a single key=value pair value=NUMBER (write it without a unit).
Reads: value=0.5
